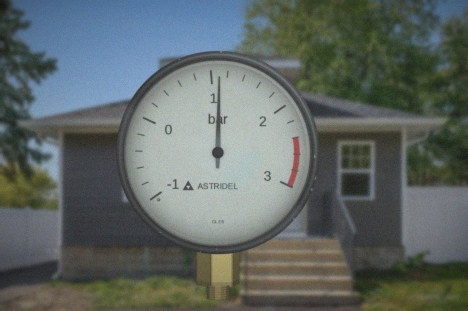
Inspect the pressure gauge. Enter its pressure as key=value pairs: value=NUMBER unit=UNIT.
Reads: value=1.1 unit=bar
